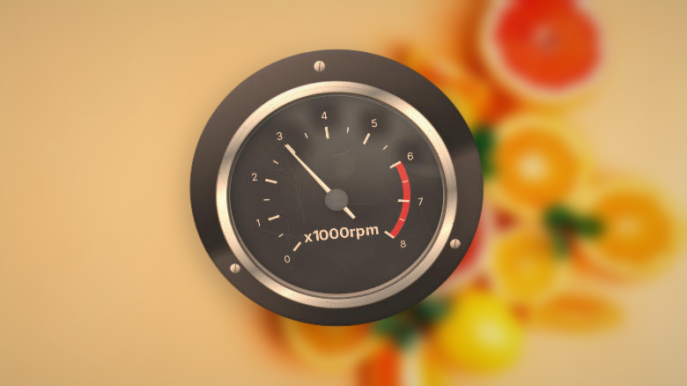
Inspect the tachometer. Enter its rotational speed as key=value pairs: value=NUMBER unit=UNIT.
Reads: value=3000 unit=rpm
